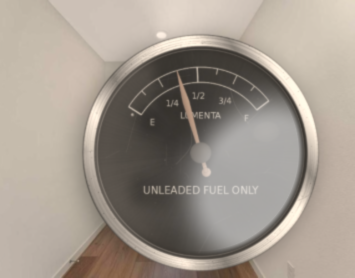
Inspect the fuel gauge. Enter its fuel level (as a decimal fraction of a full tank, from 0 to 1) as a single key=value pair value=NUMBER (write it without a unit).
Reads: value=0.375
